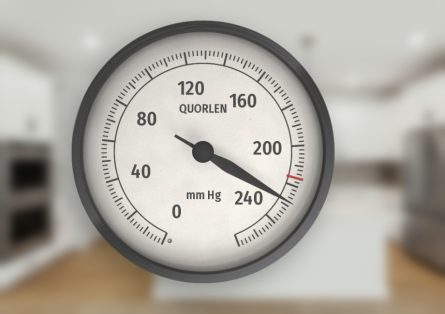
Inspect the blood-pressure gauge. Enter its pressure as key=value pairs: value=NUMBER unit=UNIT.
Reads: value=228 unit=mmHg
